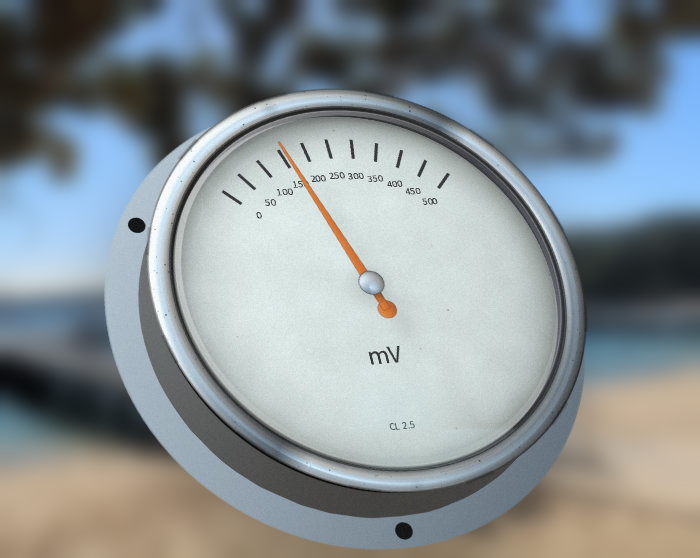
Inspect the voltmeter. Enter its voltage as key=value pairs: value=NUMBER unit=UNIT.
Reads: value=150 unit=mV
